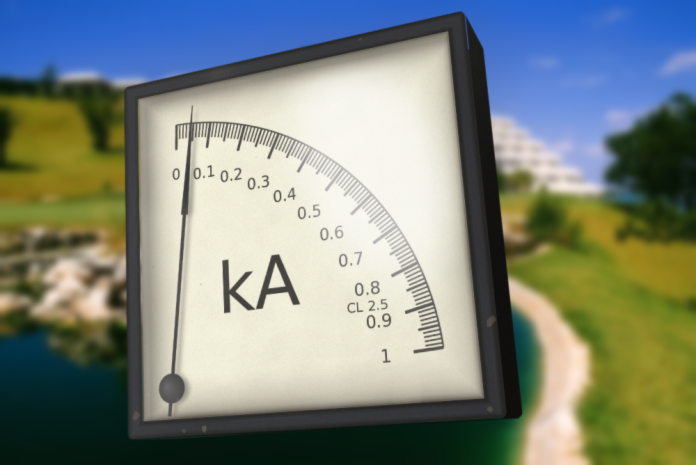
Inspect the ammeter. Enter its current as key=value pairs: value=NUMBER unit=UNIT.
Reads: value=0.05 unit=kA
